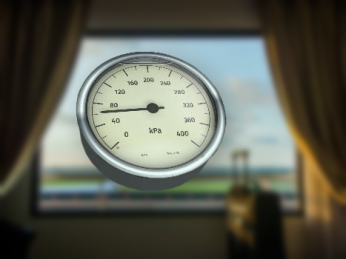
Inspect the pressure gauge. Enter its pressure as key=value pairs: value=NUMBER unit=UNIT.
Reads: value=60 unit=kPa
